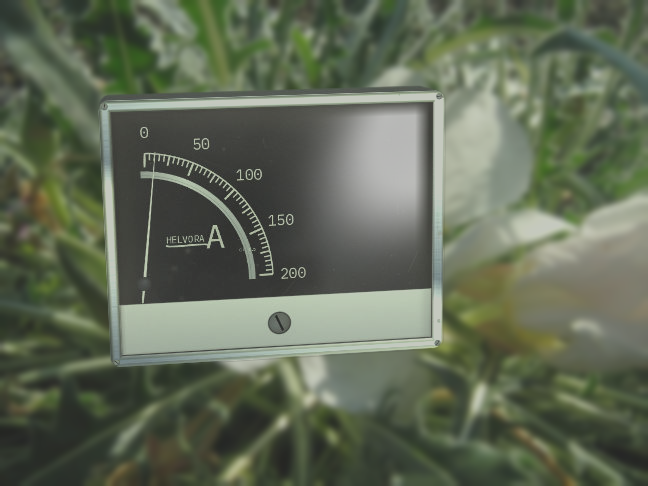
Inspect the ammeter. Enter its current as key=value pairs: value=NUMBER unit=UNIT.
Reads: value=10 unit=A
